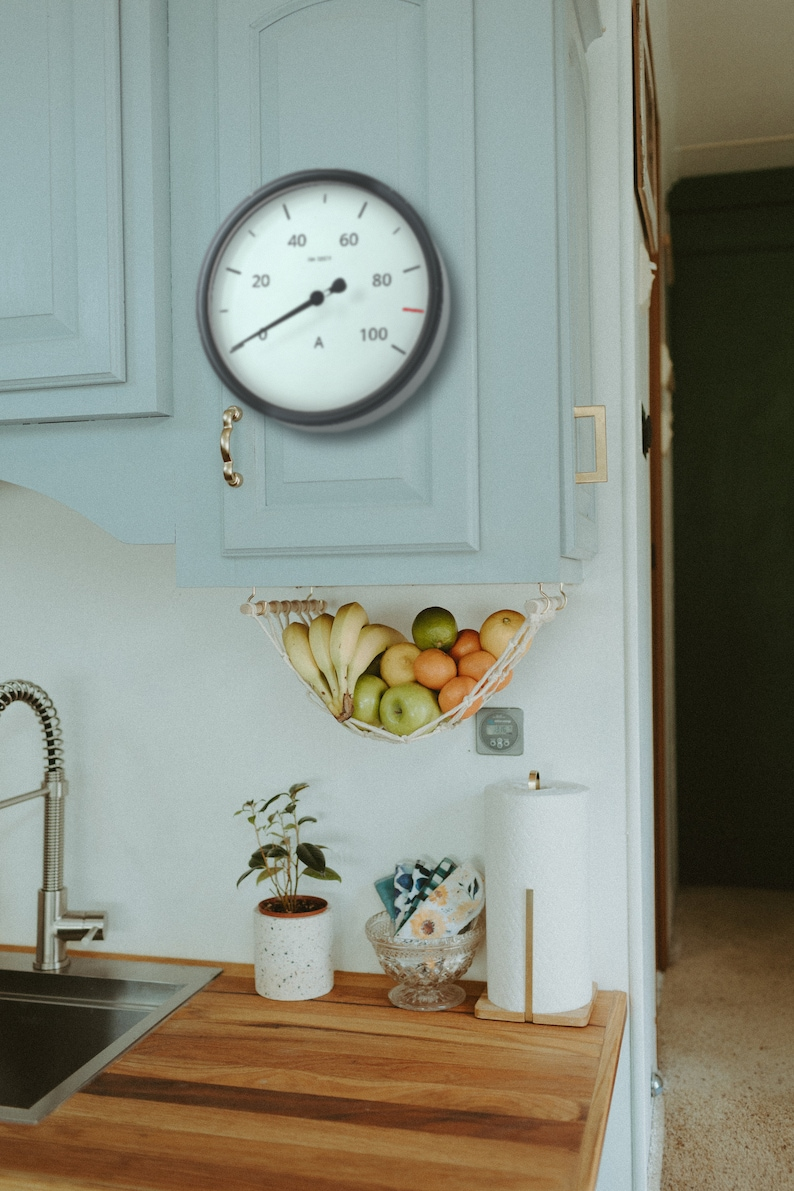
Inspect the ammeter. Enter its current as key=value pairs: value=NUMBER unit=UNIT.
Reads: value=0 unit=A
